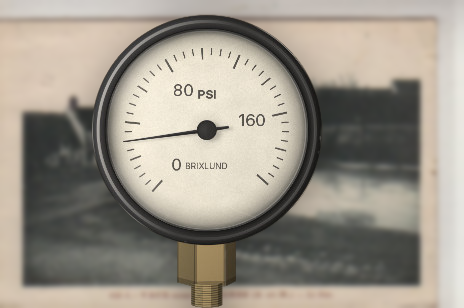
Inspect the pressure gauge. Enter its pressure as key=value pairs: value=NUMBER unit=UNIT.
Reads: value=30 unit=psi
